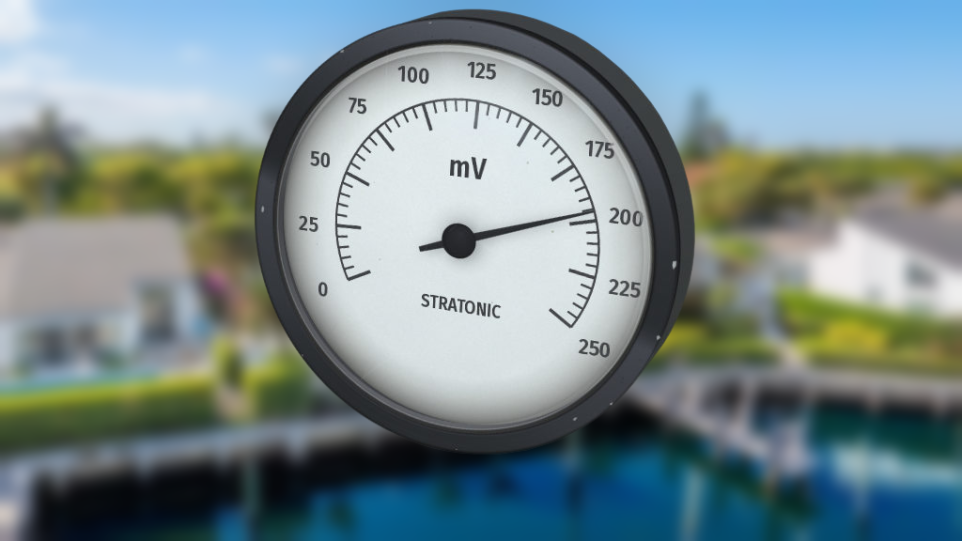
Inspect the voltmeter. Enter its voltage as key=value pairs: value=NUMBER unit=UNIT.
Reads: value=195 unit=mV
